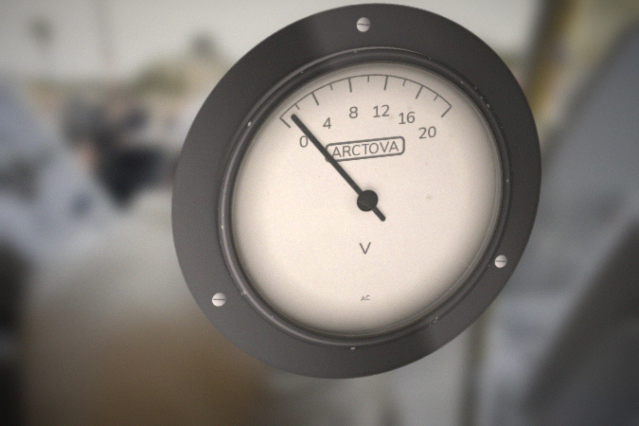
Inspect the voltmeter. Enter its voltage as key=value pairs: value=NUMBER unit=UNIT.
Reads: value=1 unit=V
